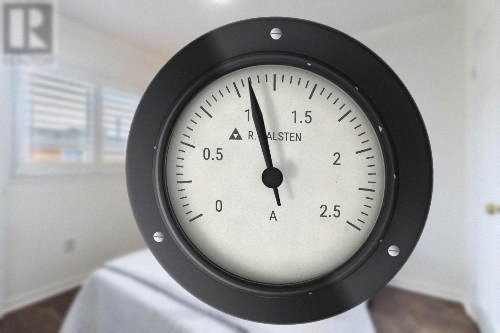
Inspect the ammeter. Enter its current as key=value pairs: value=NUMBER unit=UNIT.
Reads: value=1.1 unit=A
